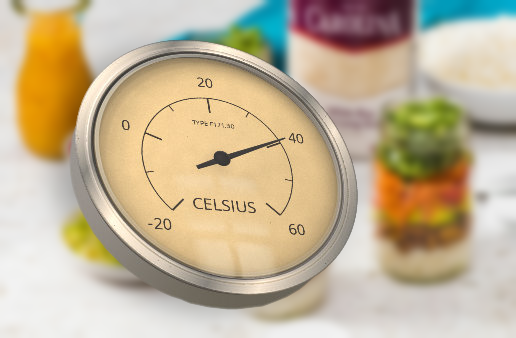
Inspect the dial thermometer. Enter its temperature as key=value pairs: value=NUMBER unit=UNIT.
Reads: value=40 unit=°C
